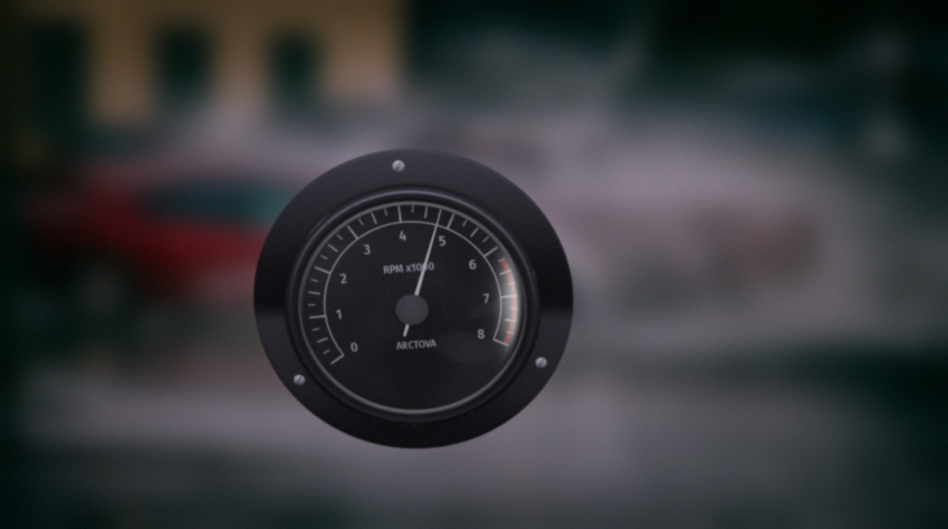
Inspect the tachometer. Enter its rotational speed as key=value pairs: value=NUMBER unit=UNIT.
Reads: value=4750 unit=rpm
